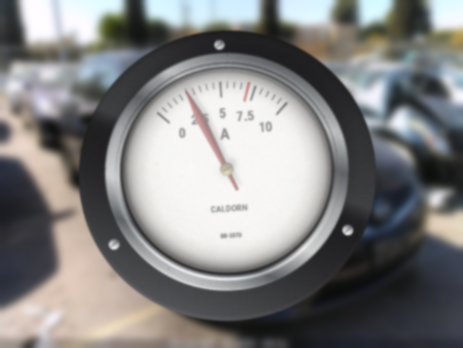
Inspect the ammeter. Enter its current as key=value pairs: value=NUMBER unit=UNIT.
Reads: value=2.5 unit=A
